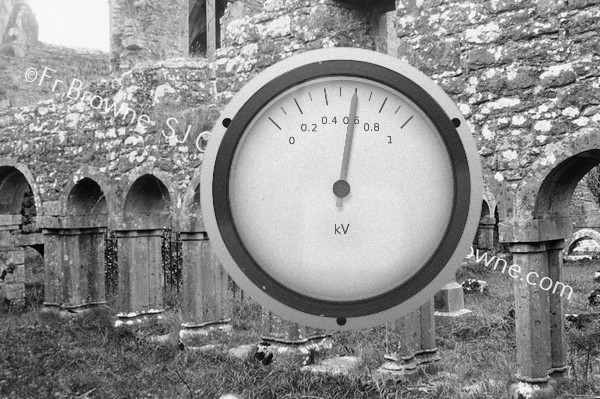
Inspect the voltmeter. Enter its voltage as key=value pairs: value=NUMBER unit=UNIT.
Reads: value=0.6 unit=kV
